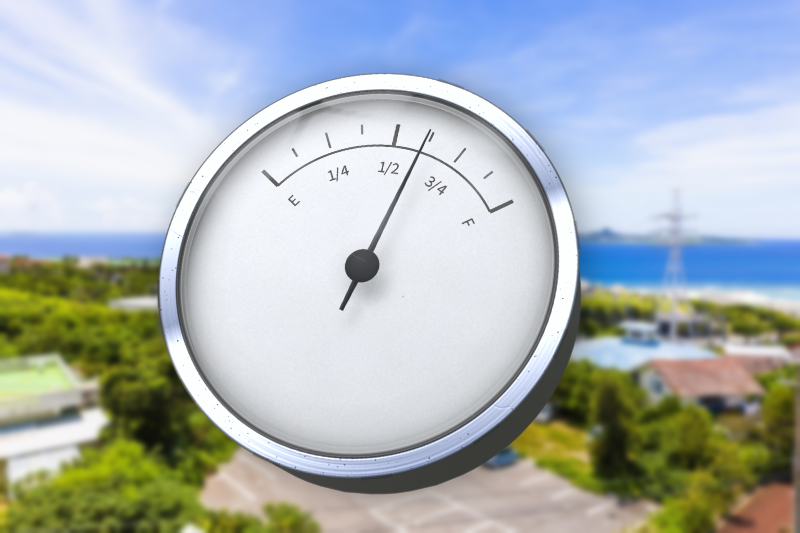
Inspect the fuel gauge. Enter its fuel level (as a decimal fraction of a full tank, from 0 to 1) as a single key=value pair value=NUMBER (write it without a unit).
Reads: value=0.625
